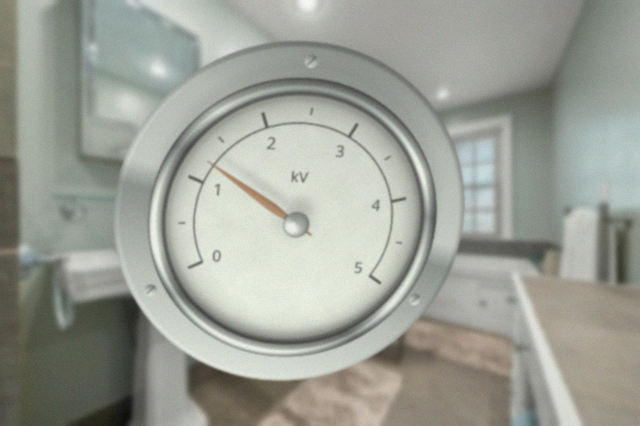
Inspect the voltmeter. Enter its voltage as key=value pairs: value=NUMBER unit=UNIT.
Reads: value=1.25 unit=kV
